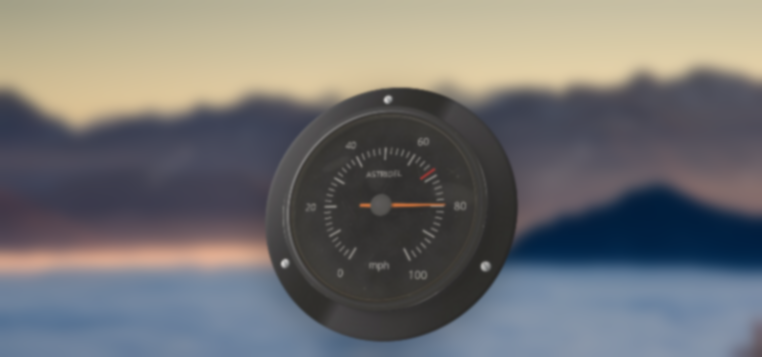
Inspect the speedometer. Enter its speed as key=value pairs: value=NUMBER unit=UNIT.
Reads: value=80 unit=mph
